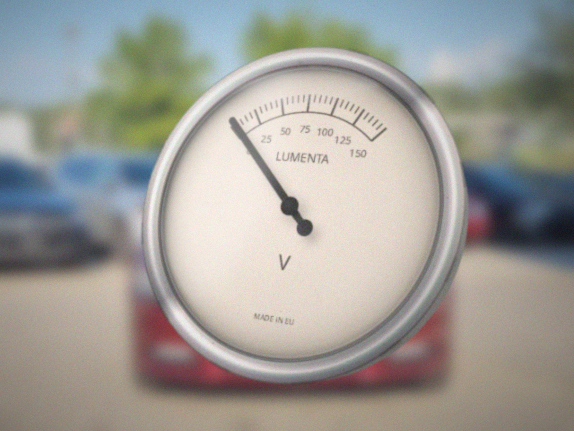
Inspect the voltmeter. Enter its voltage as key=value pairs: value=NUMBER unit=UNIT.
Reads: value=5 unit=V
